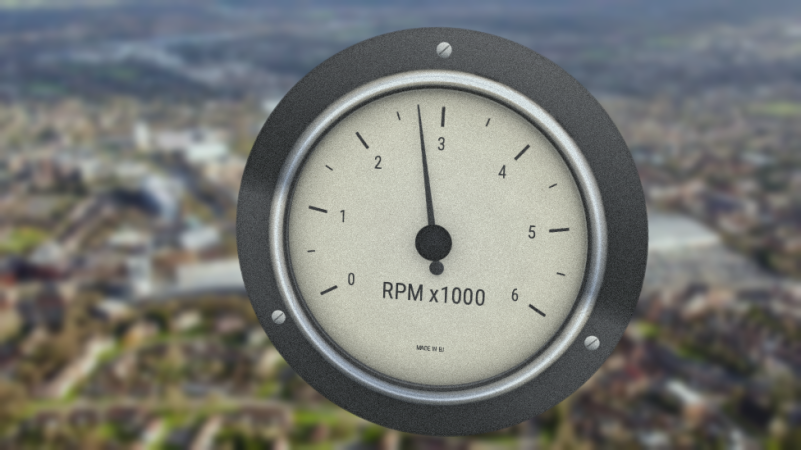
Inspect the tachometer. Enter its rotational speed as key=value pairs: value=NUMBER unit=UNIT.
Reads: value=2750 unit=rpm
